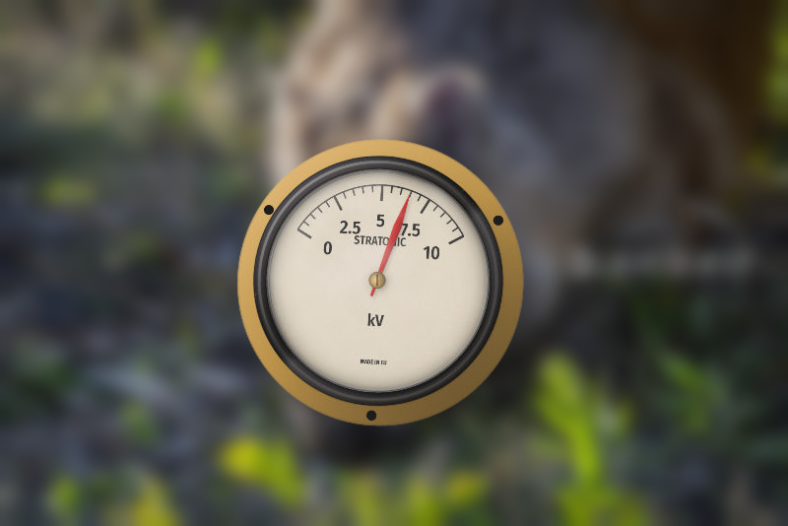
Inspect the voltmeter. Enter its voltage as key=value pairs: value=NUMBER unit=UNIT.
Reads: value=6.5 unit=kV
